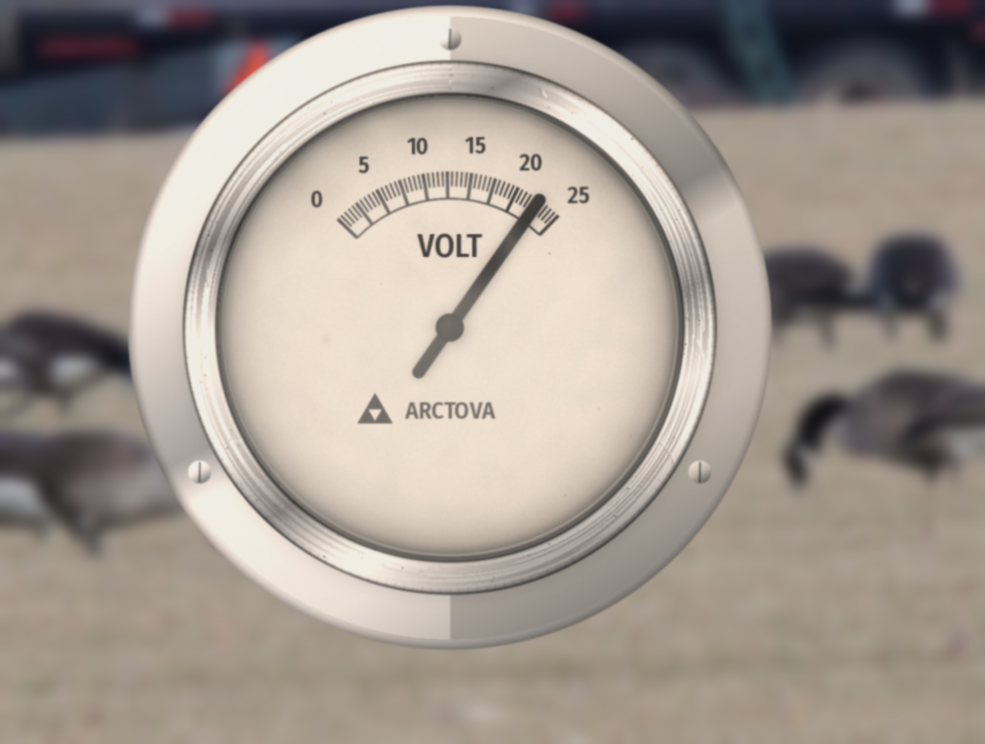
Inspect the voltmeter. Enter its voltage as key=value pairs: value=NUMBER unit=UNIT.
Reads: value=22.5 unit=V
